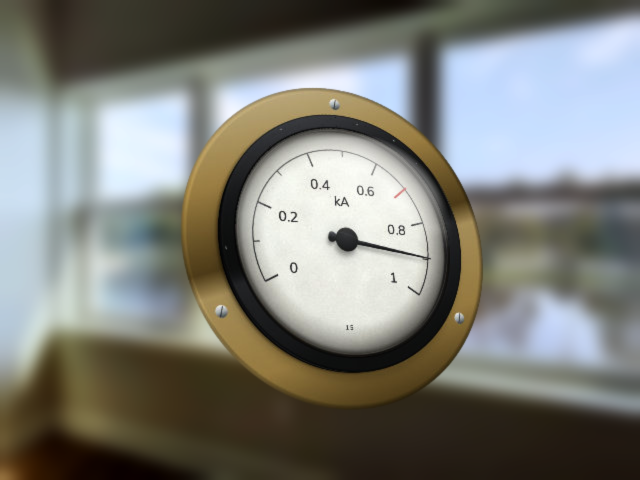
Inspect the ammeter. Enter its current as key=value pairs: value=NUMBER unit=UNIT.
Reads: value=0.9 unit=kA
